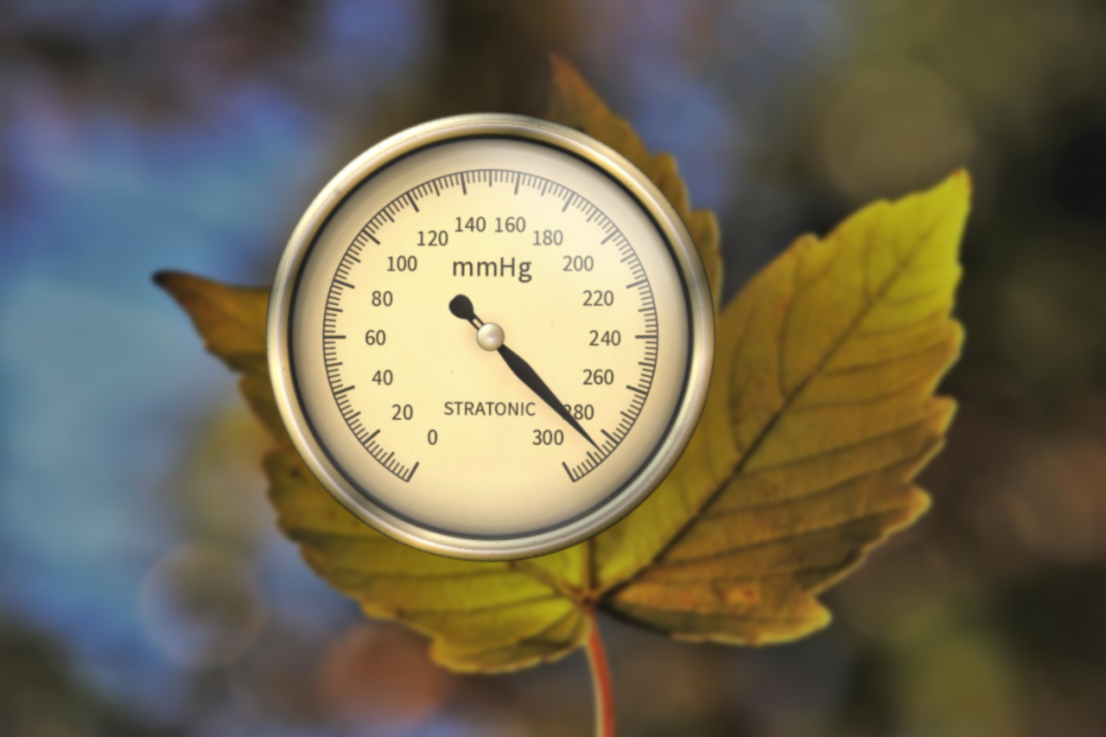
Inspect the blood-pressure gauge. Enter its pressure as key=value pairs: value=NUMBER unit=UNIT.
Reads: value=286 unit=mmHg
